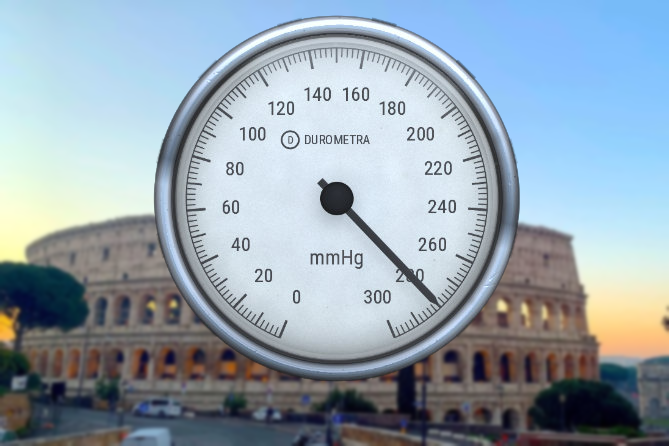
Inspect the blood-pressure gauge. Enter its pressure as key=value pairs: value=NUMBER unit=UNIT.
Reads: value=280 unit=mmHg
